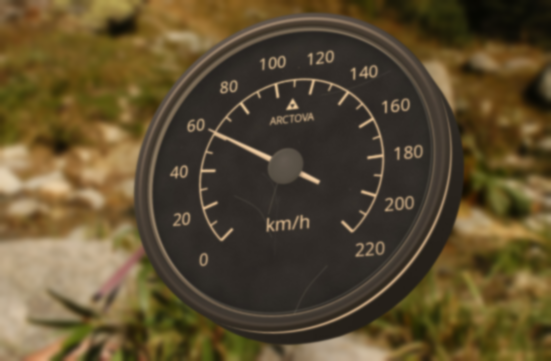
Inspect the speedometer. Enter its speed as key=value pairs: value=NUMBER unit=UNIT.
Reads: value=60 unit=km/h
